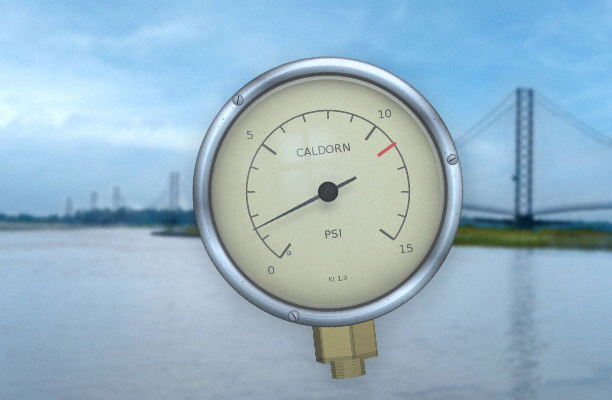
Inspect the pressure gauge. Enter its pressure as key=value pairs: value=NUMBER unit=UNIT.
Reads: value=1.5 unit=psi
